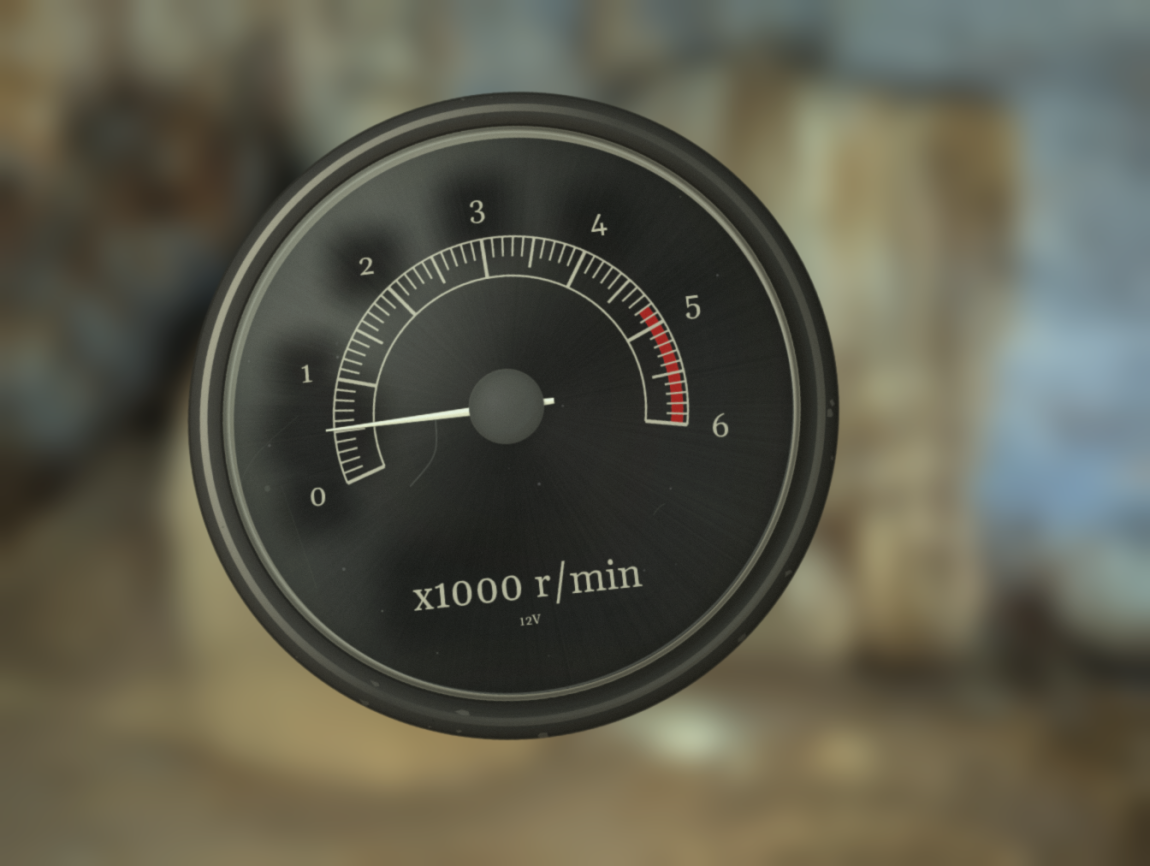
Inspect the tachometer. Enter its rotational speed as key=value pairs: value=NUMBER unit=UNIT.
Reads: value=500 unit=rpm
